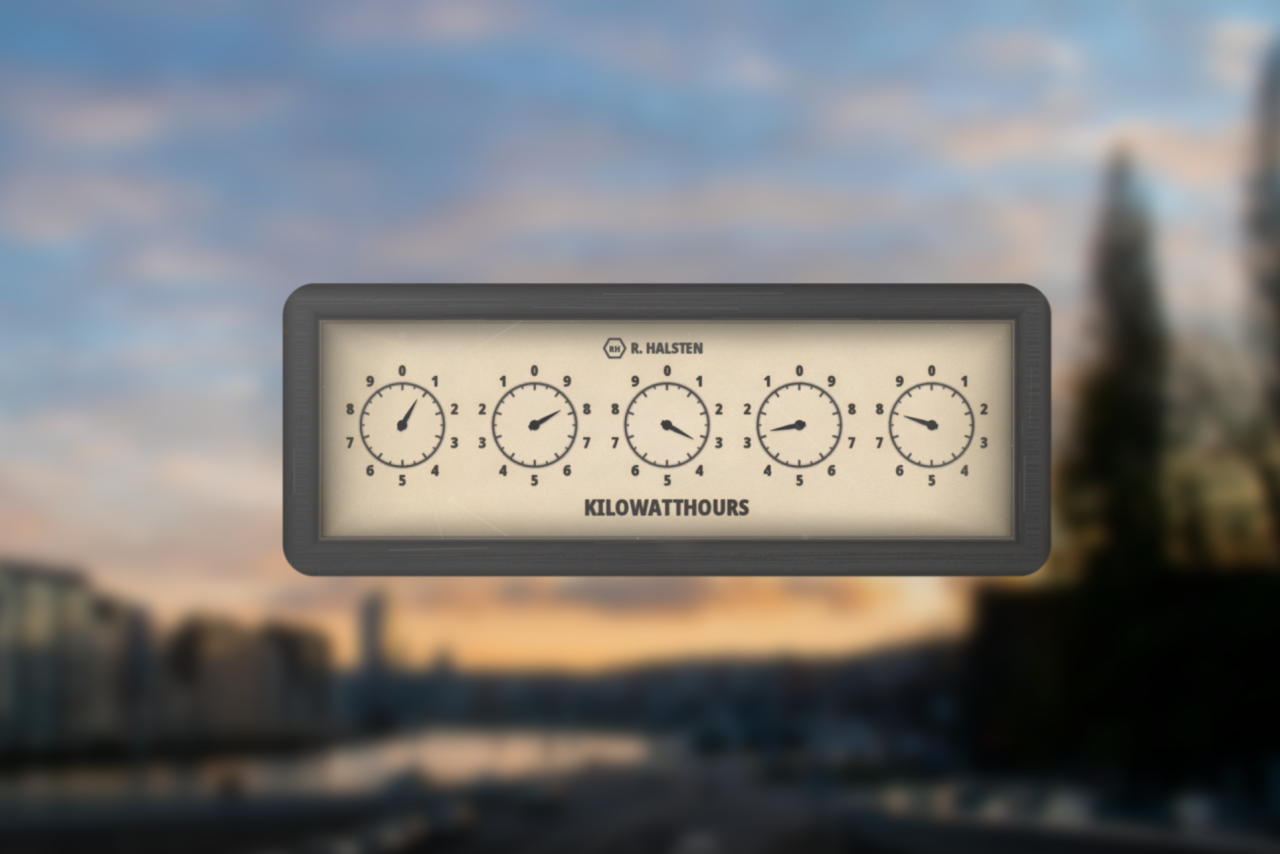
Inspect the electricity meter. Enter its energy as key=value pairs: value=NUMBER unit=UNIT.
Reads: value=8328 unit=kWh
